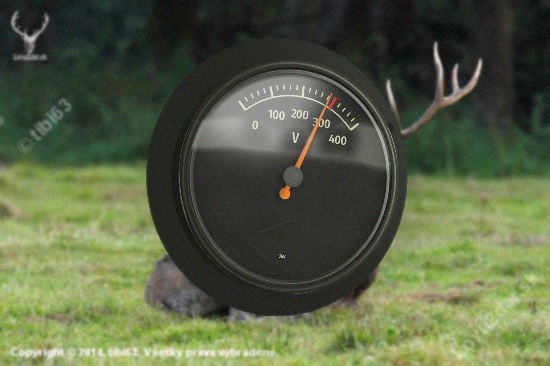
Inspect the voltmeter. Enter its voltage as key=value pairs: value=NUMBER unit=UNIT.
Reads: value=280 unit=V
